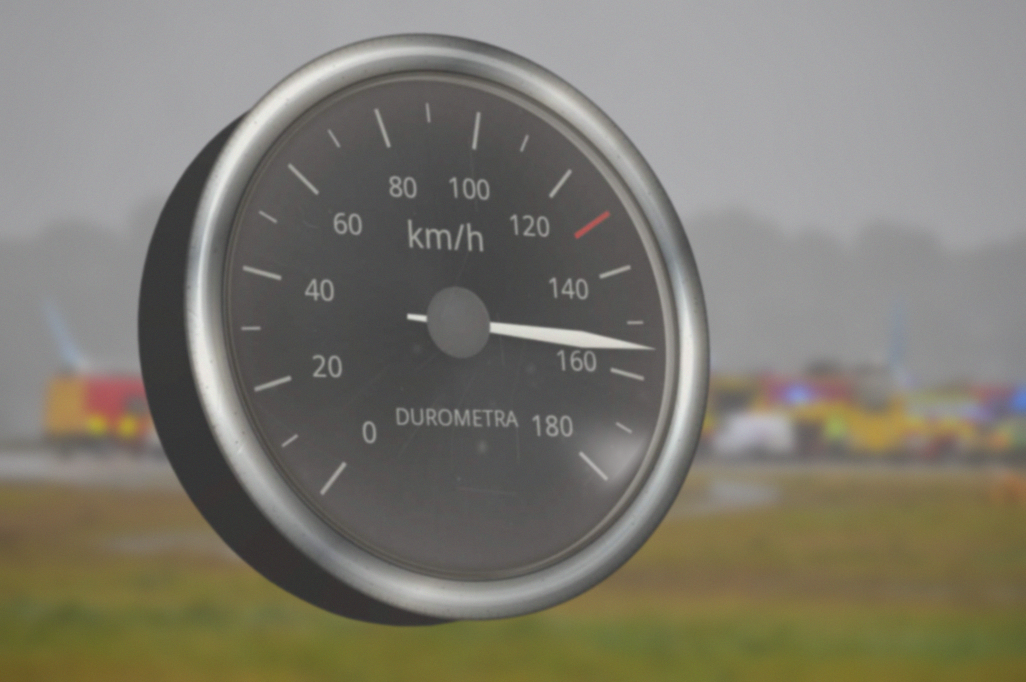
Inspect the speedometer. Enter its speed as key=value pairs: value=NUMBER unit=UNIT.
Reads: value=155 unit=km/h
